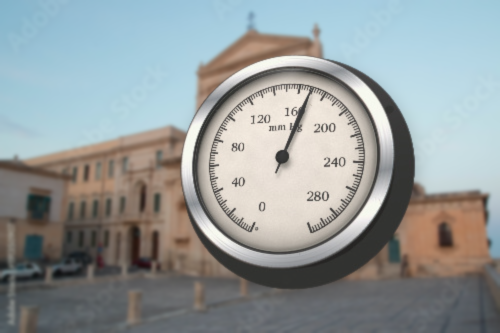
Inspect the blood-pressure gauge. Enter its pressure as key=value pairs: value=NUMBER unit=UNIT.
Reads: value=170 unit=mmHg
